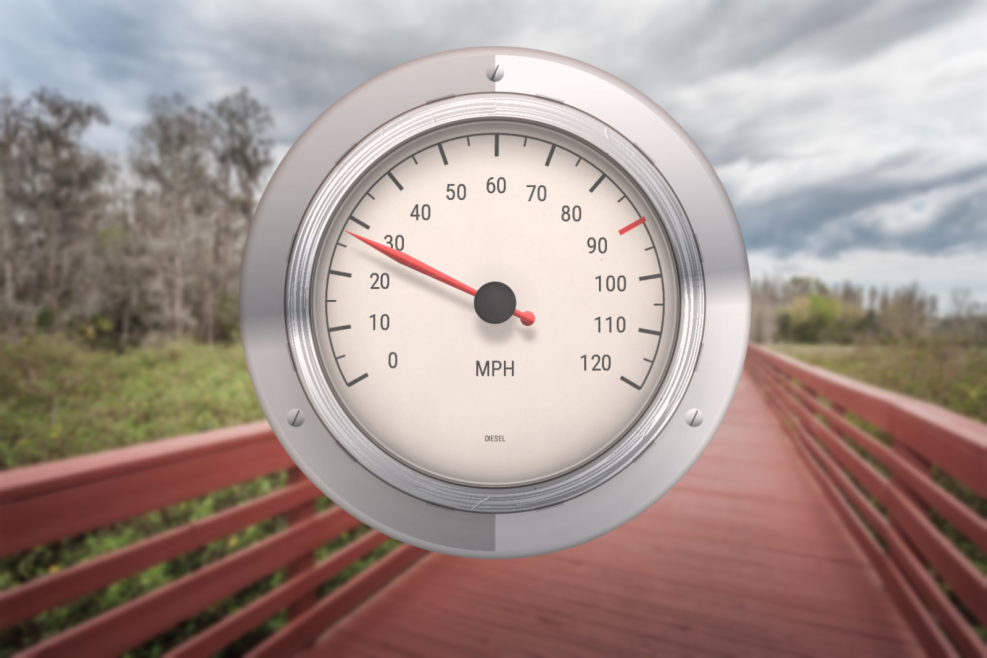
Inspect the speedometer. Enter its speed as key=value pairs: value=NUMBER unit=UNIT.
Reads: value=27.5 unit=mph
